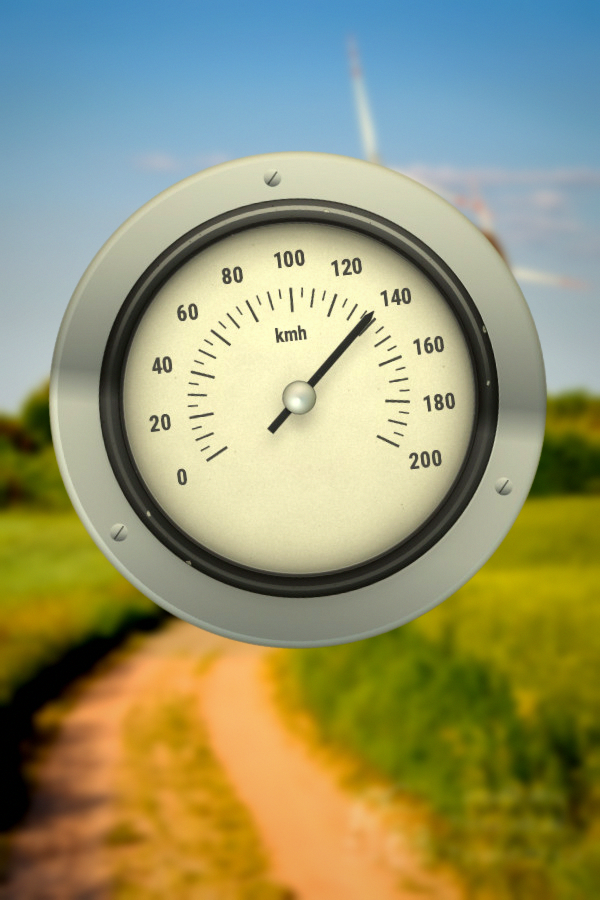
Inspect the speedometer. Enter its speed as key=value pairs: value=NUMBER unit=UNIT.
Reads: value=137.5 unit=km/h
